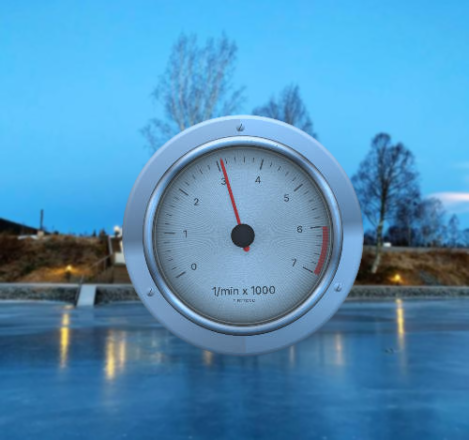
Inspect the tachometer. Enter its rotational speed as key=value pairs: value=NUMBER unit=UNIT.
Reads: value=3100 unit=rpm
